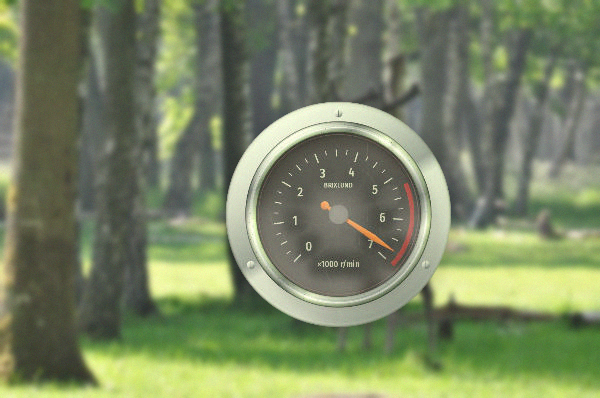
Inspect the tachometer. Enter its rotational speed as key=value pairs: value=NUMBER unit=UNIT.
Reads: value=6750 unit=rpm
